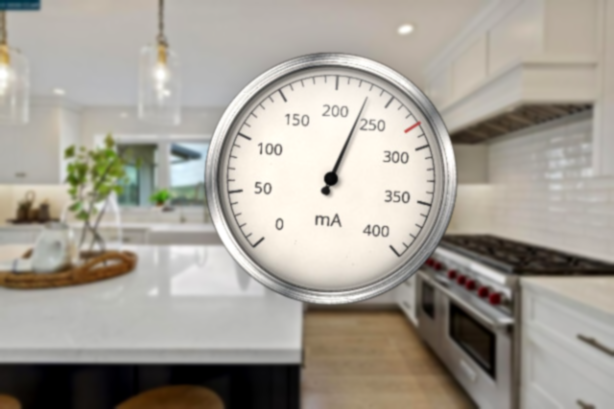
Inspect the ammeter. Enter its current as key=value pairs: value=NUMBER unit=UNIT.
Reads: value=230 unit=mA
